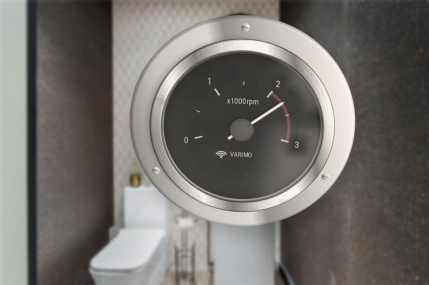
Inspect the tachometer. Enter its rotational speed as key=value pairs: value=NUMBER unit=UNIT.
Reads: value=2250 unit=rpm
